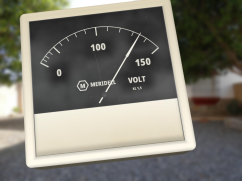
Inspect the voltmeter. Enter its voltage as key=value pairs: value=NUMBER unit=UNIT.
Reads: value=135 unit=V
